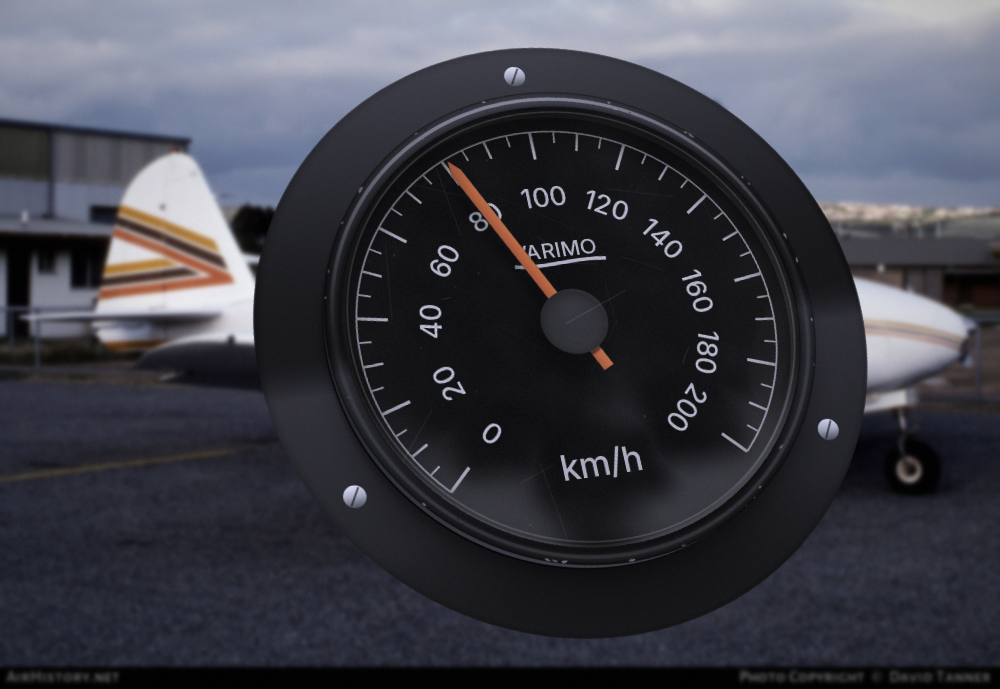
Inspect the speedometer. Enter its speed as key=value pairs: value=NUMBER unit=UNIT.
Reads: value=80 unit=km/h
